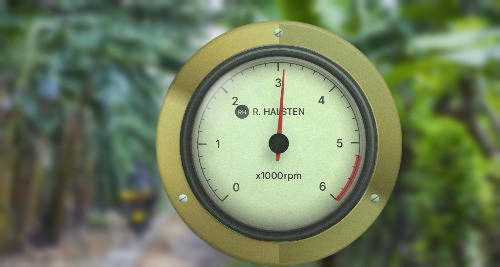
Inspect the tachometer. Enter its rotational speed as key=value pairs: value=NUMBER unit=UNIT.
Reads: value=3100 unit=rpm
